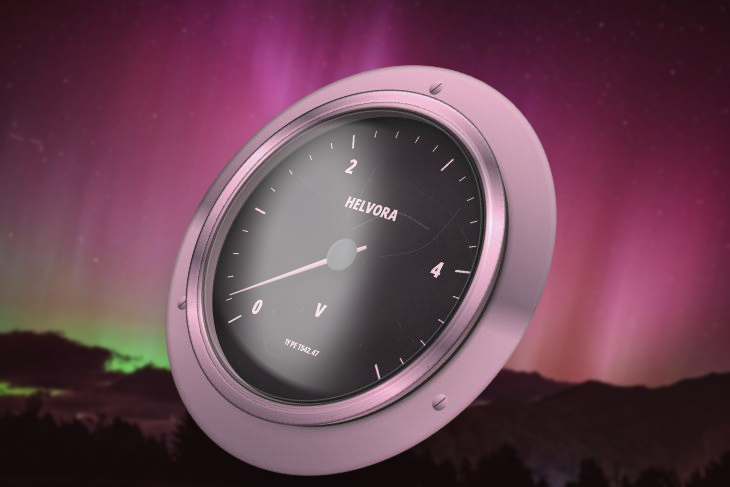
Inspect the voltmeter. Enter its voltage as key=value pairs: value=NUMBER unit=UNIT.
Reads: value=0.2 unit=V
